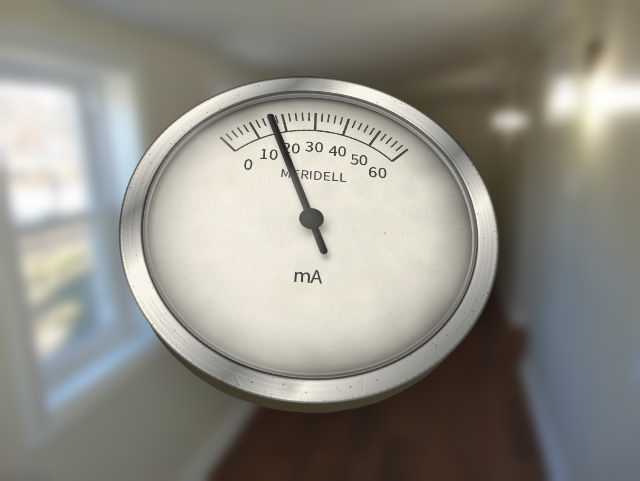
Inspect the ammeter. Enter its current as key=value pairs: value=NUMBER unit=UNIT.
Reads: value=16 unit=mA
